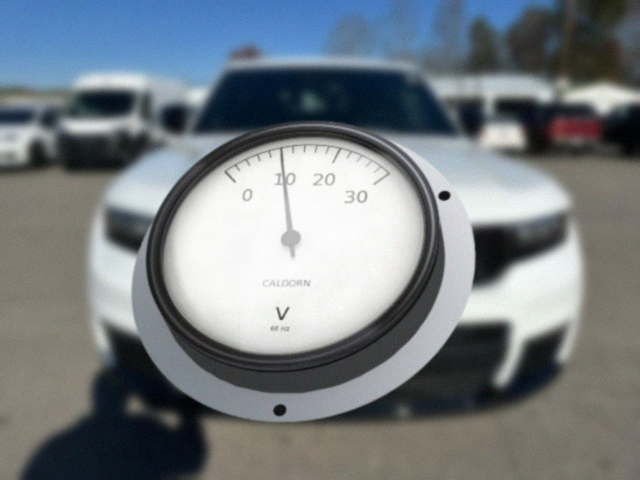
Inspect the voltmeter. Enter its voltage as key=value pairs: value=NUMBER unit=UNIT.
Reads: value=10 unit=V
